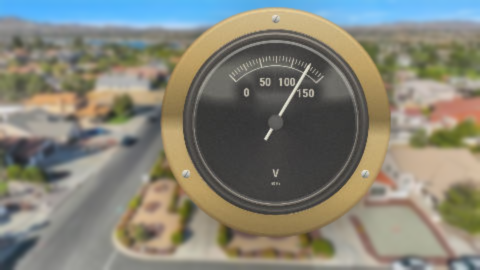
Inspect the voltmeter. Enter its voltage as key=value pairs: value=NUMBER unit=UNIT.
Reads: value=125 unit=V
